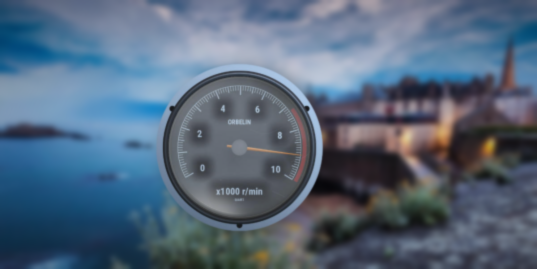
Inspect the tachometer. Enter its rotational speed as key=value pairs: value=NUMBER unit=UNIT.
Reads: value=9000 unit=rpm
